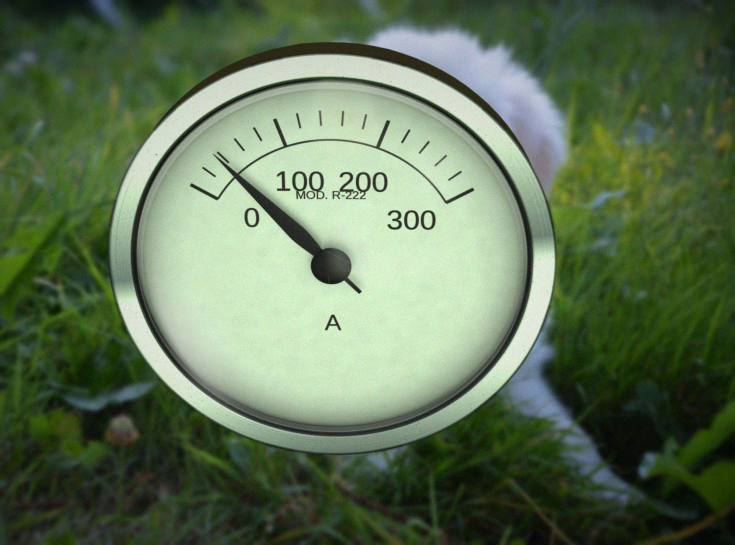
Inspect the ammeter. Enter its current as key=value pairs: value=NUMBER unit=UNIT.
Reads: value=40 unit=A
